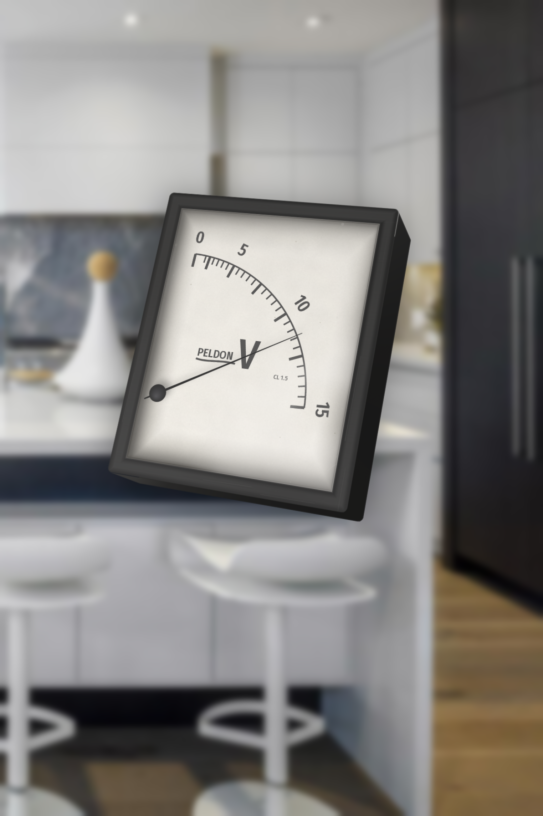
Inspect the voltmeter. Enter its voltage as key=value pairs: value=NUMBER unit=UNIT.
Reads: value=11.5 unit=V
